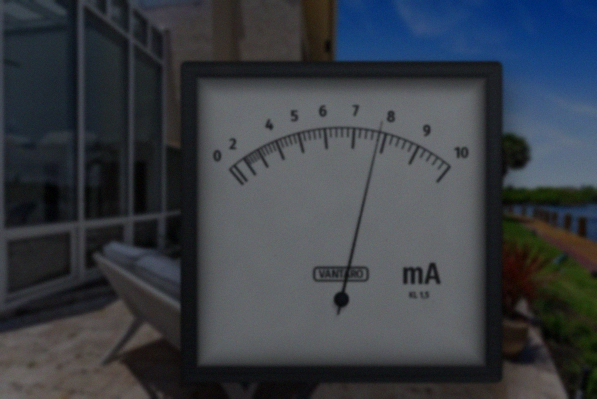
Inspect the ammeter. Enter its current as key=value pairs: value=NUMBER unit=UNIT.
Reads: value=7.8 unit=mA
